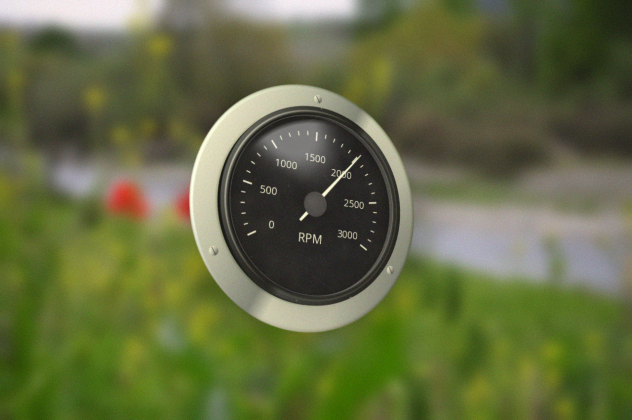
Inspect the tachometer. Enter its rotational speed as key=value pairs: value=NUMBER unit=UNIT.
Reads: value=2000 unit=rpm
